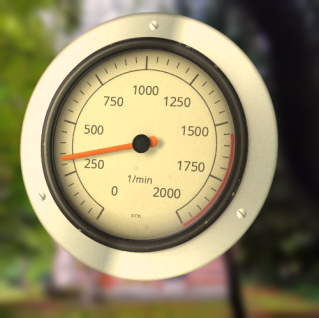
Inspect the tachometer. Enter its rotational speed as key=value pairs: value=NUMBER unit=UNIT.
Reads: value=325 unit=rpm
